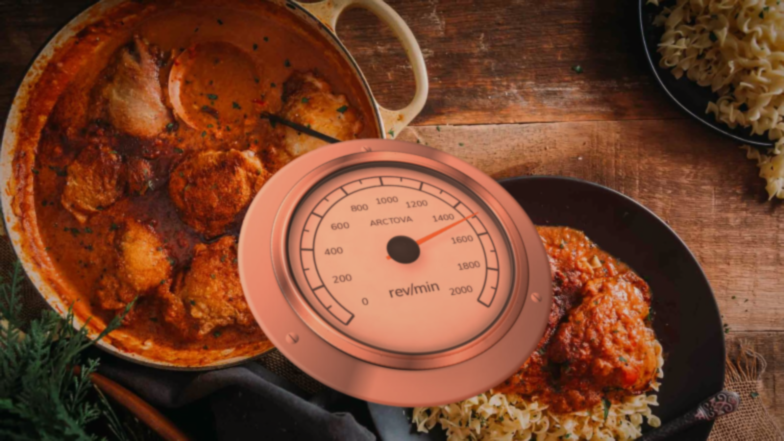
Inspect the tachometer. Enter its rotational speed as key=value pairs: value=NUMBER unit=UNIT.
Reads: value=1500 unit=rpm
